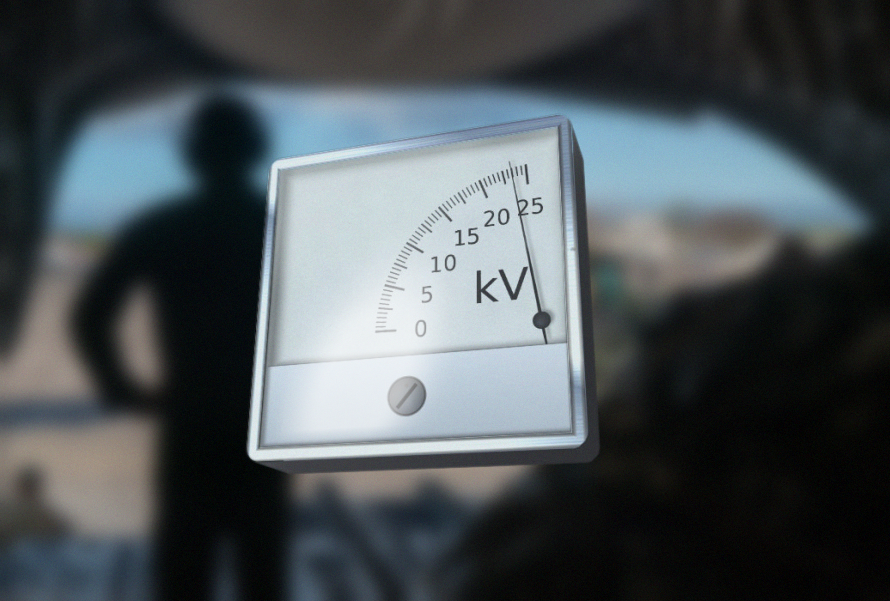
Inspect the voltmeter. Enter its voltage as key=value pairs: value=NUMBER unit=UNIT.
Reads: value=23.5 unit=kV
